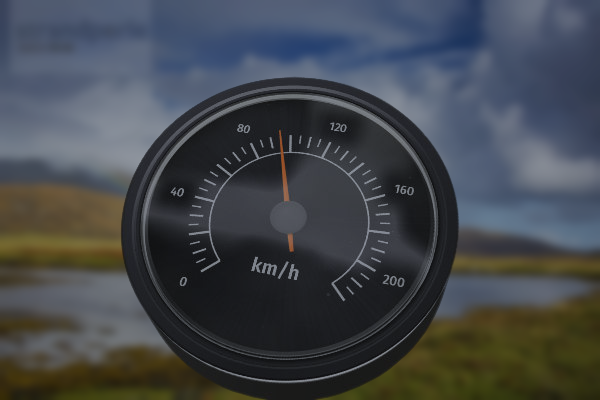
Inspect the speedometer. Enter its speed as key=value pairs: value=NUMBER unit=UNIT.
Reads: value=95 unit=km/h
